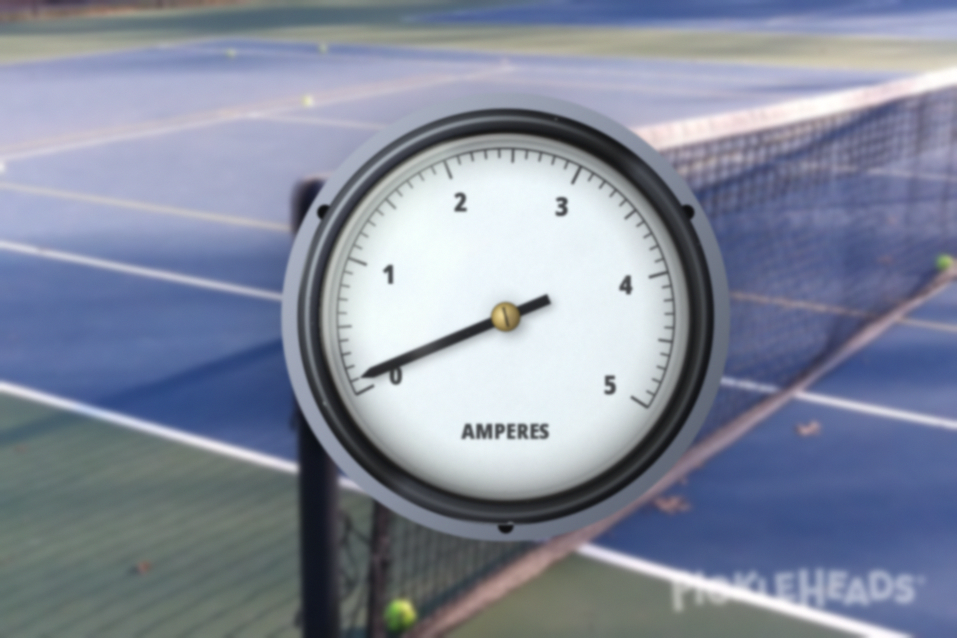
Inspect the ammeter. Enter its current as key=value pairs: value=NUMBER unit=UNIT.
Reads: value=0.1 unit=A
